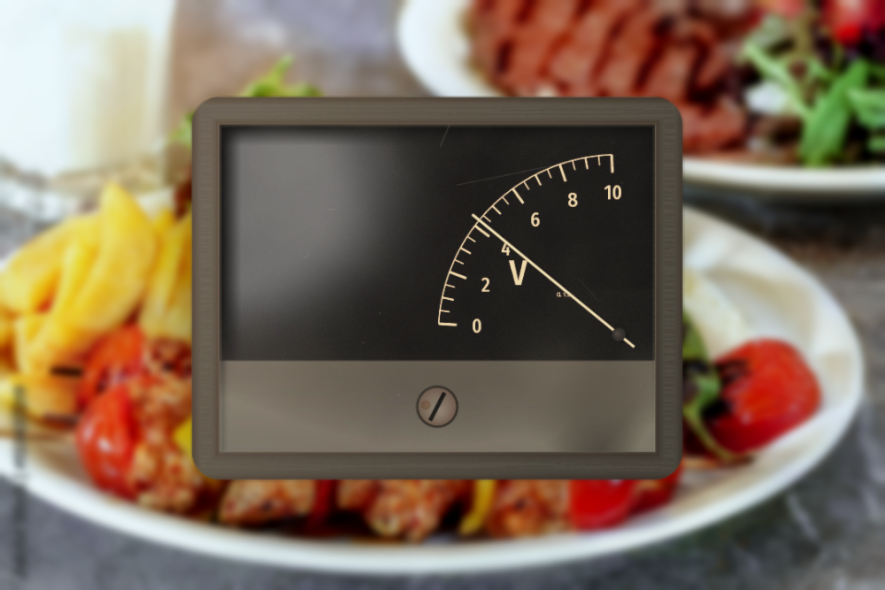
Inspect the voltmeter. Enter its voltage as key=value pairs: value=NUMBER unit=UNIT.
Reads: value=4.25 unit=V
